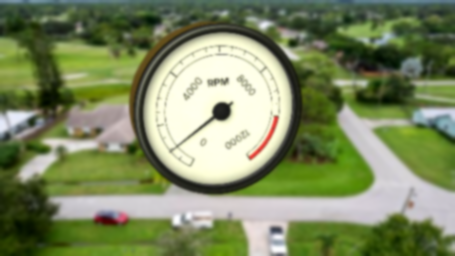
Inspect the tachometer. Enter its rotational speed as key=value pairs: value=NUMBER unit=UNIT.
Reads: value=1000 unit=rpm
